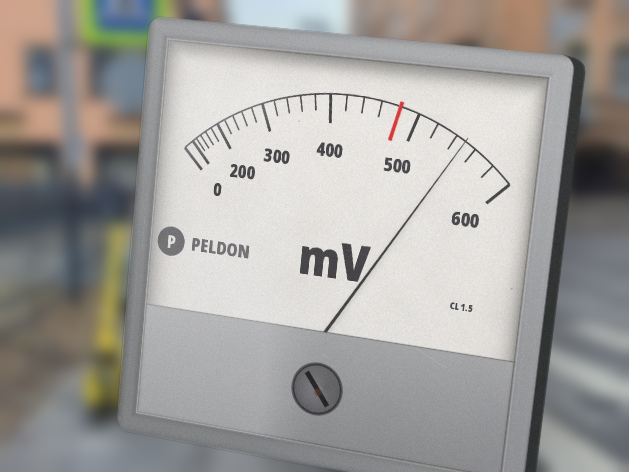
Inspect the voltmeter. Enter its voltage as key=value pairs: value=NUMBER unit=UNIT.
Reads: value=550 unit=mV
